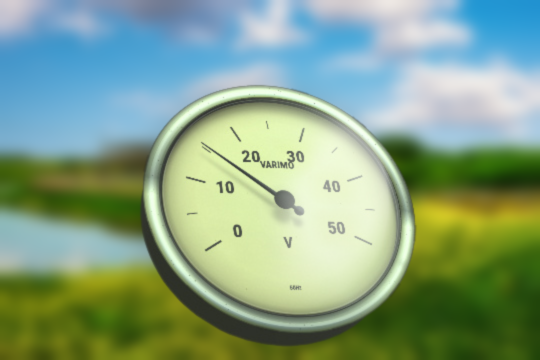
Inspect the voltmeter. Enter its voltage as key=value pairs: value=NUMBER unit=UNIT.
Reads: value=15 unit=V
